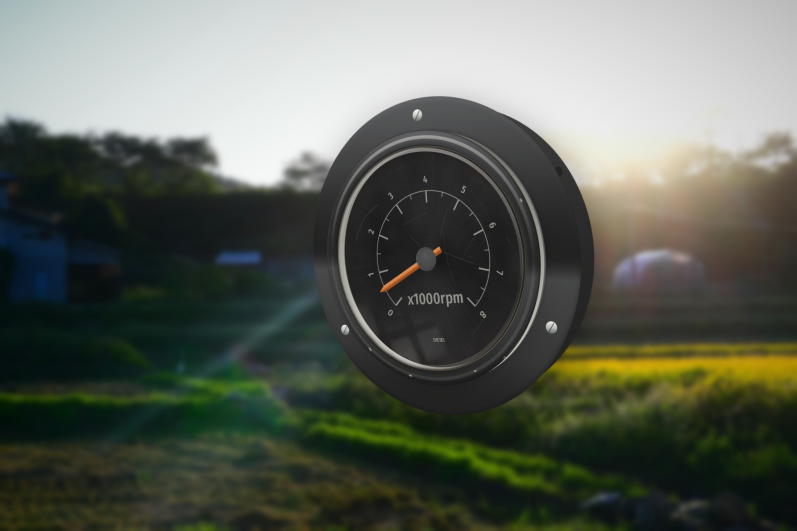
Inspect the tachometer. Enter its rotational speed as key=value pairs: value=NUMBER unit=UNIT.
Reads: value=500 unit=rpm
